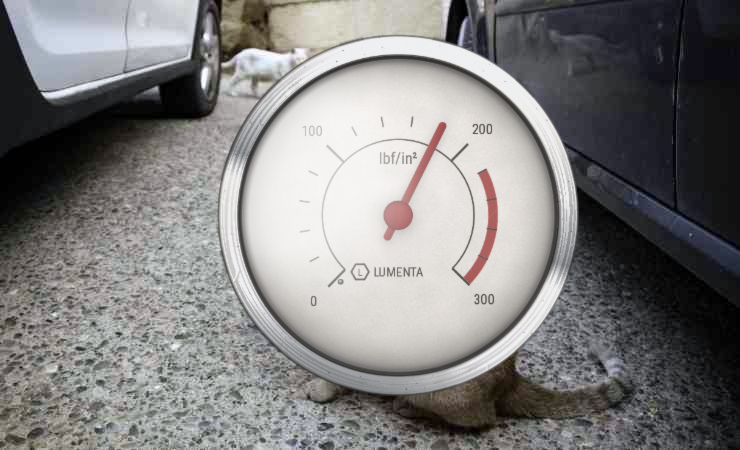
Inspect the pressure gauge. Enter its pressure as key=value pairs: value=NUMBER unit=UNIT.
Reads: value=180 unit=psi
